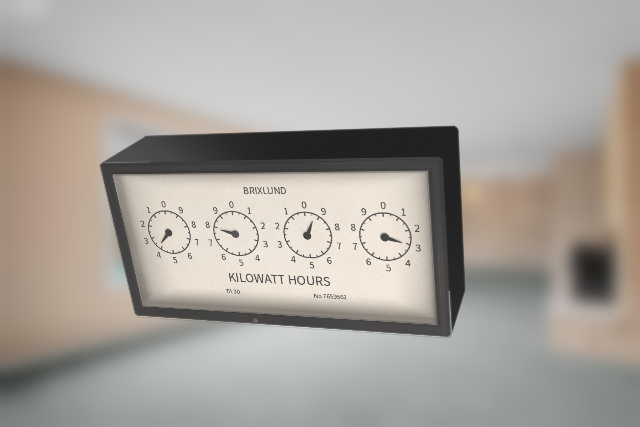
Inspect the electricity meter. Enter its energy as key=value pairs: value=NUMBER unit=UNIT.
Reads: value=3793 unit=kWh
